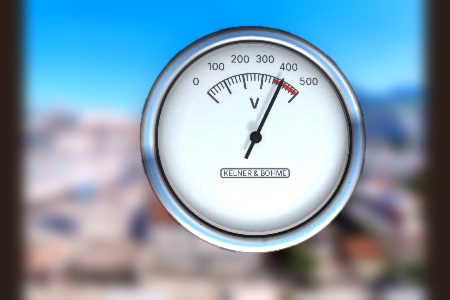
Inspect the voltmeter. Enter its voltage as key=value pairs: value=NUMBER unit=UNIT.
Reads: value=400 unit=V
